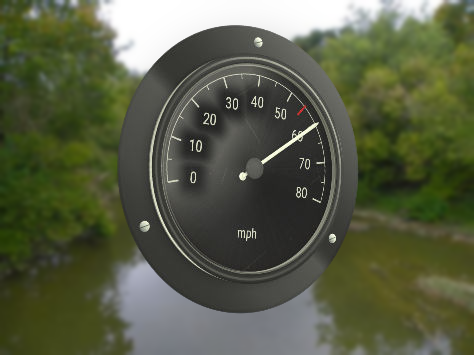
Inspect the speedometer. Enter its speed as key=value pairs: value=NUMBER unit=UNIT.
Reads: value=60 unit=mph
